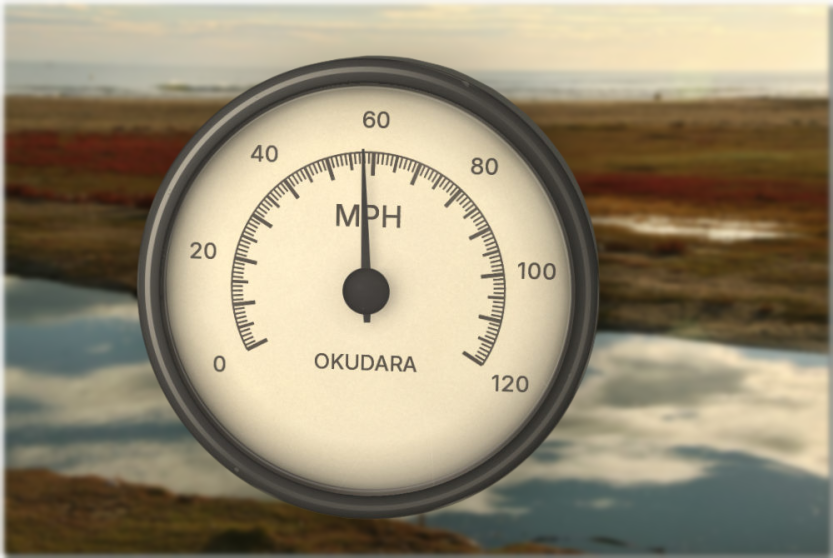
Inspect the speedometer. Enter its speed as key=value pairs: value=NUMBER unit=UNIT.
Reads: value=58 unit=mph
